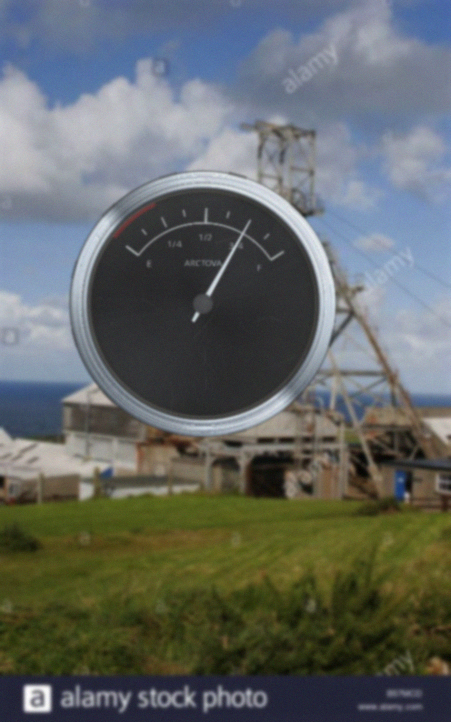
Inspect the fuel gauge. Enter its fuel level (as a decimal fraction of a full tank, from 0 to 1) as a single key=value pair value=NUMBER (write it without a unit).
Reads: value=0.75
